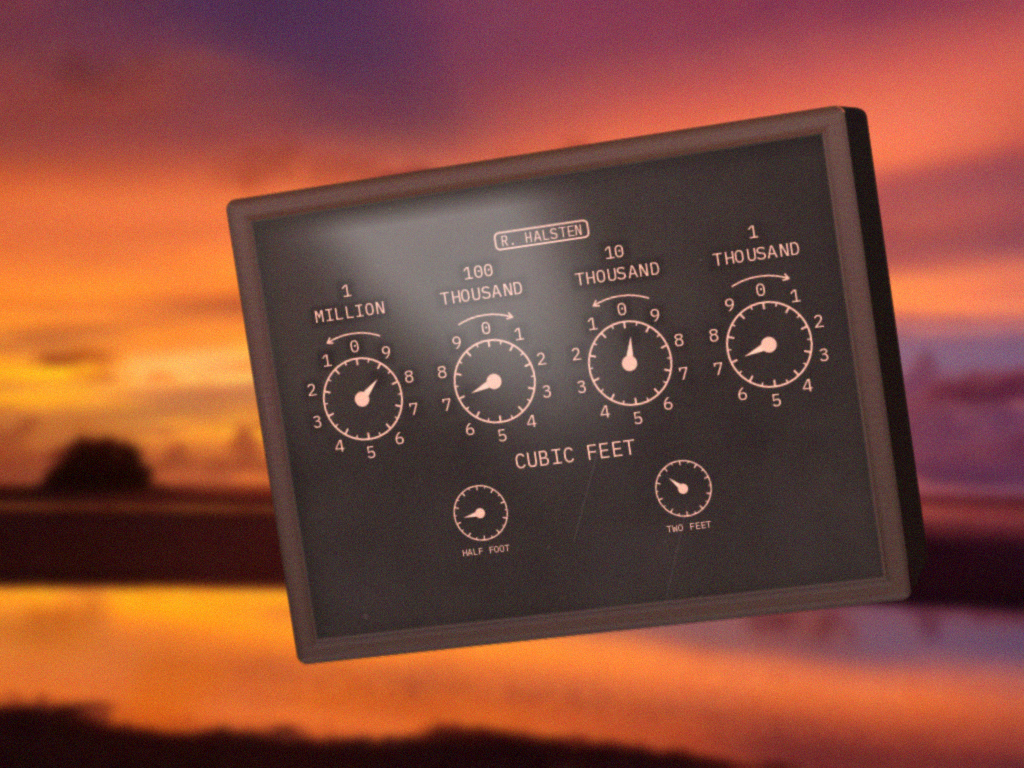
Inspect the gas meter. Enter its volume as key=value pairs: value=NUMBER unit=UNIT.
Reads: value=869700 unit=ft³
